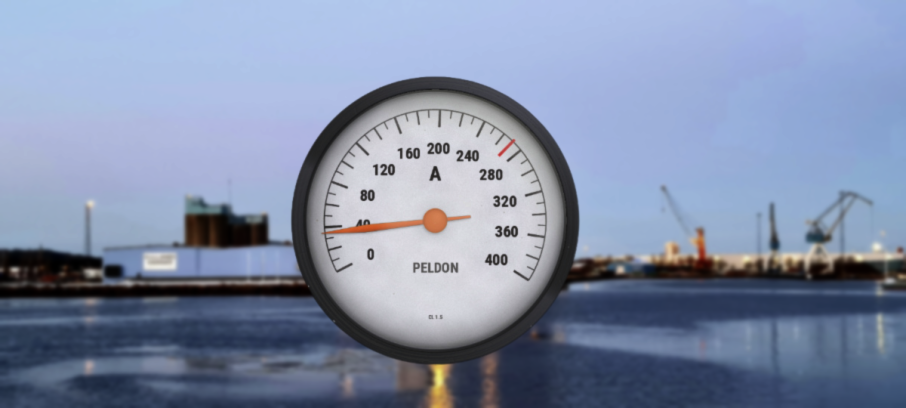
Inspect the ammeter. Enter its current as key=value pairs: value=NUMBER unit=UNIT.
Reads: value=35 unit=A
